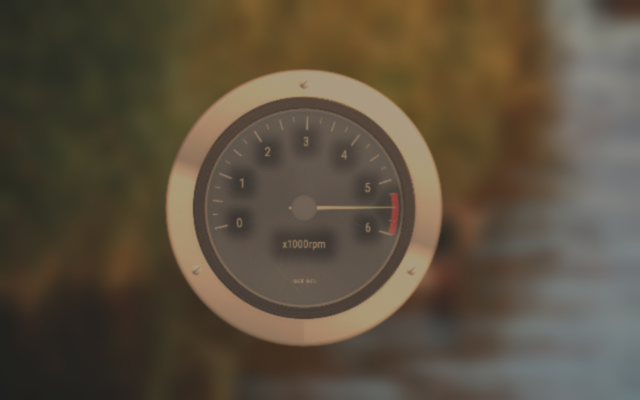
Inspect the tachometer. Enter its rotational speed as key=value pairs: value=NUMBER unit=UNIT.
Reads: value=5500 unit=rpm
